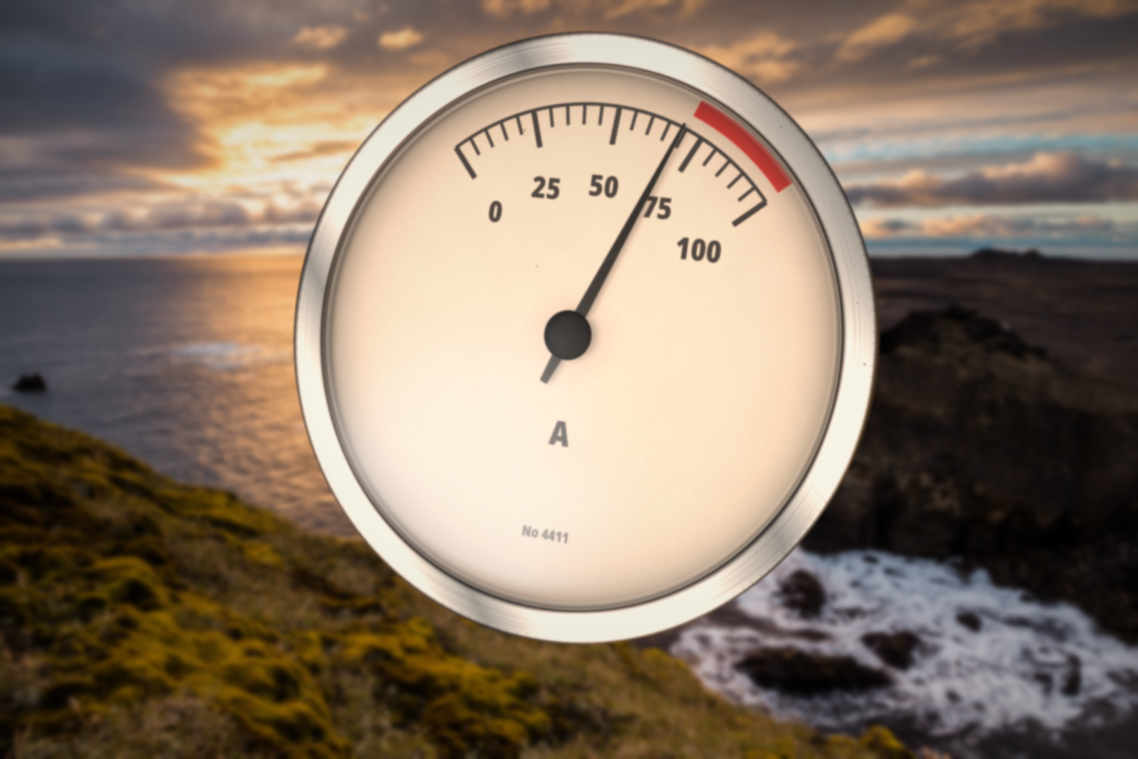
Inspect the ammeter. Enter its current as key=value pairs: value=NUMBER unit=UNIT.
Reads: value=70 unit=A
